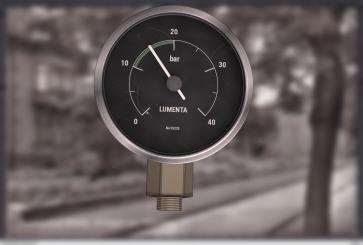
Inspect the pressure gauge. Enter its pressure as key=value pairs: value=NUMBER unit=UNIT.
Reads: value=15 unit=bar
